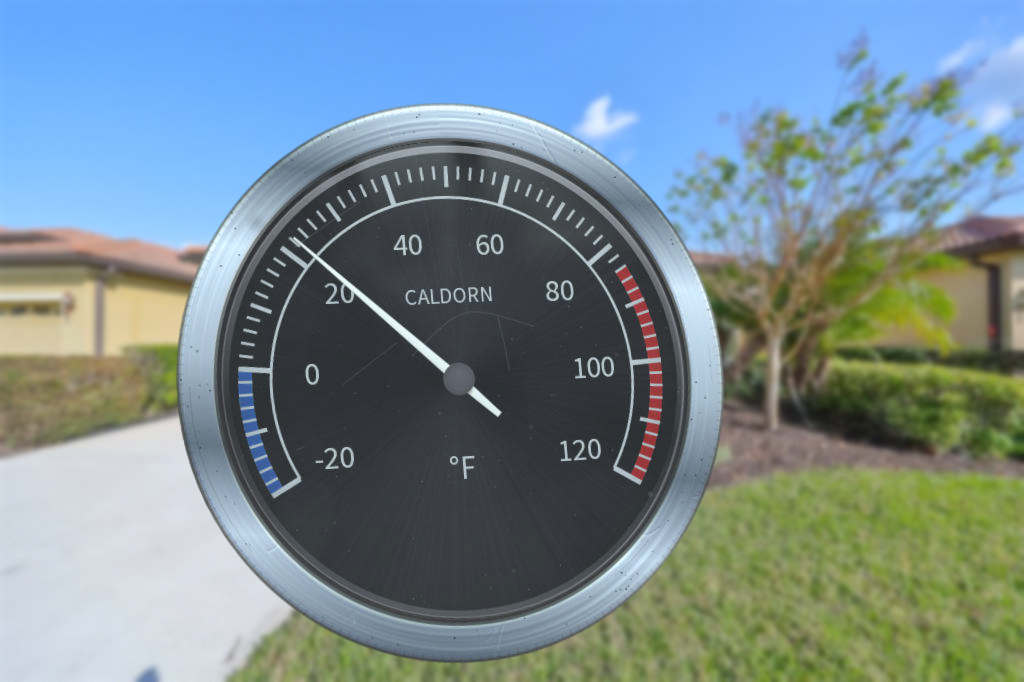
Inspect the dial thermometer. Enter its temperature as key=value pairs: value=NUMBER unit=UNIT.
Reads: value=22 unit=°F
